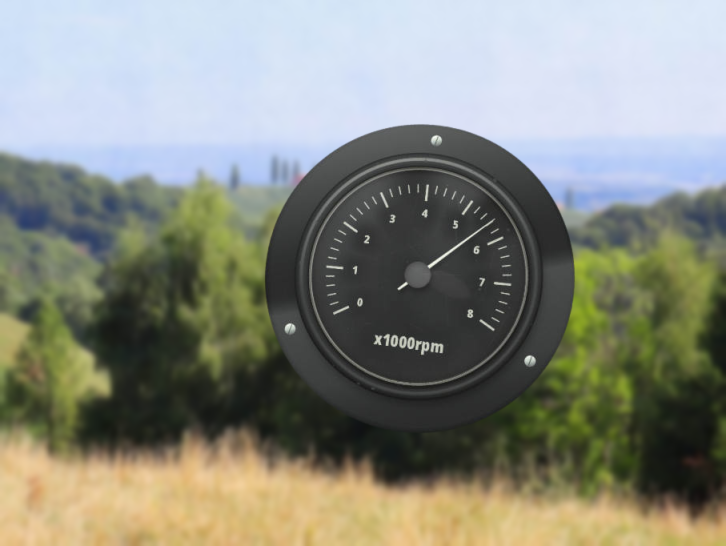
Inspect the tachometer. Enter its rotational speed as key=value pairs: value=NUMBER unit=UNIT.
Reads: value=5600 unit=rpm
